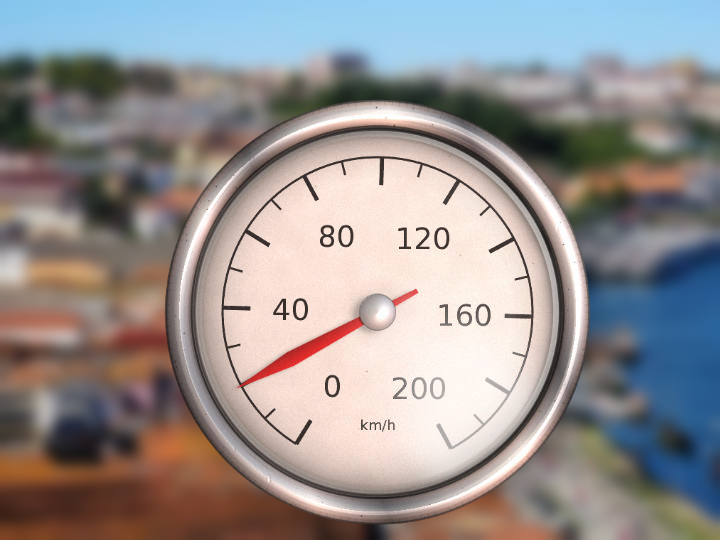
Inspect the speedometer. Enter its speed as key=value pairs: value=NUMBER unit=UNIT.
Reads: value=20 unit=km/h
